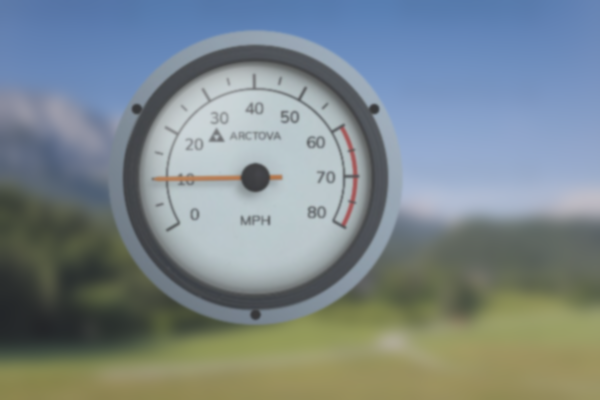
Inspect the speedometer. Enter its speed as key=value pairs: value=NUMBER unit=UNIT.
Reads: value=10 unit=mph
